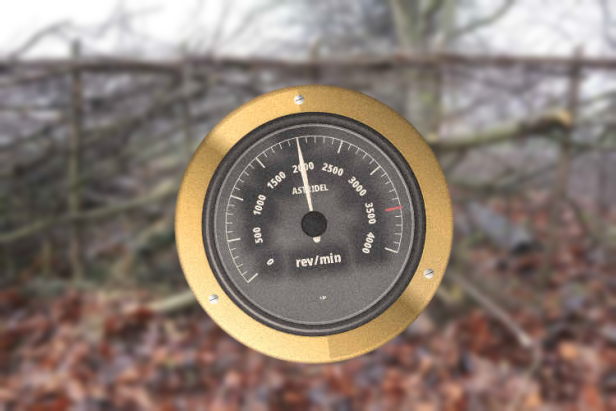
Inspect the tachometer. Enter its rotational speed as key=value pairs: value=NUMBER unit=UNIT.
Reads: value=2000 unit=rpm
